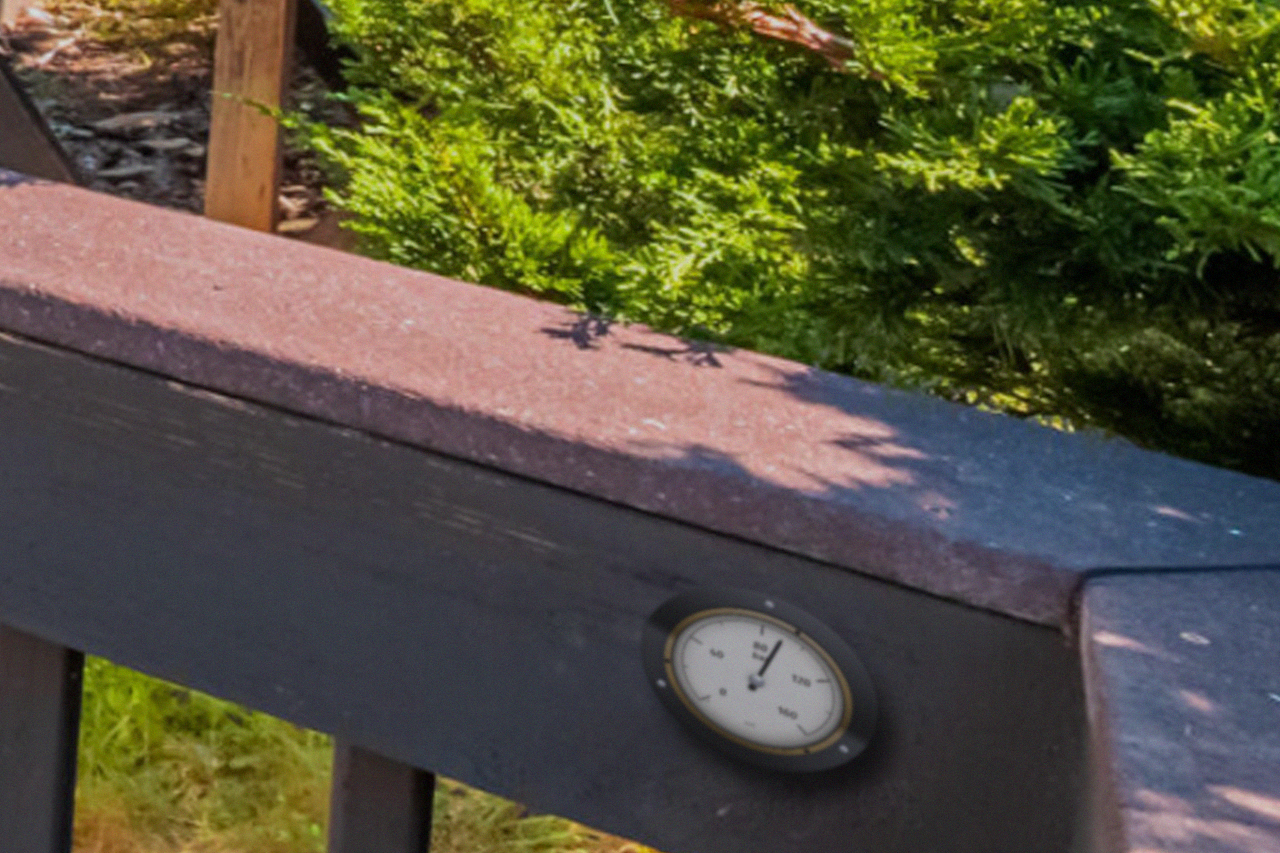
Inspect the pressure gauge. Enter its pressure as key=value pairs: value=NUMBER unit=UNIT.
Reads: value=90 unit=bar
